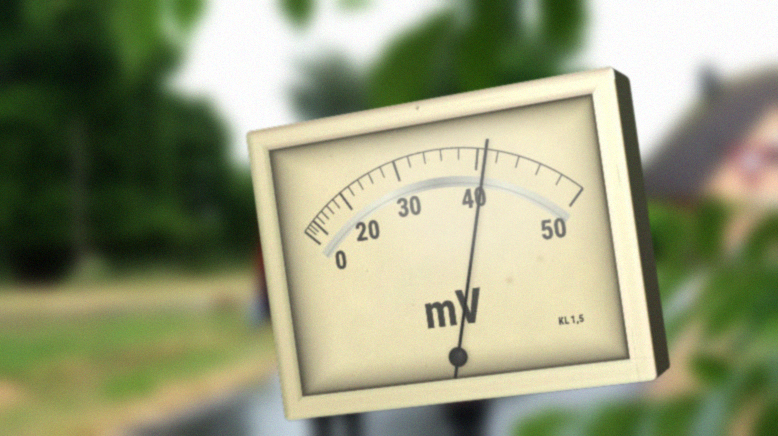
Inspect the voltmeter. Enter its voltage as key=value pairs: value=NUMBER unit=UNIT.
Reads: value=41 unit=mV
